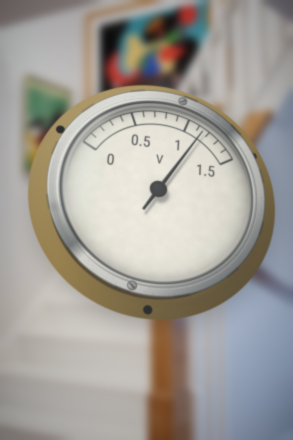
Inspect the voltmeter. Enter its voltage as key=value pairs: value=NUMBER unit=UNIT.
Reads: value=1.15 unit=V
